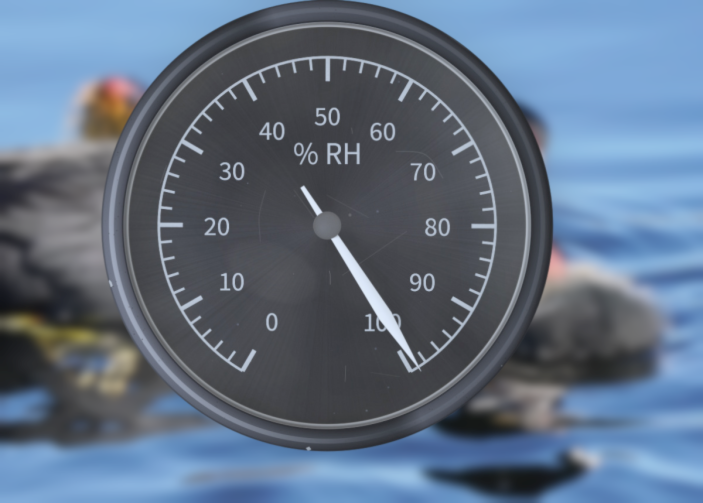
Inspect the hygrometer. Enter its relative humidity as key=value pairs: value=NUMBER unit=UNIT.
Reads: value=99 unit=%
